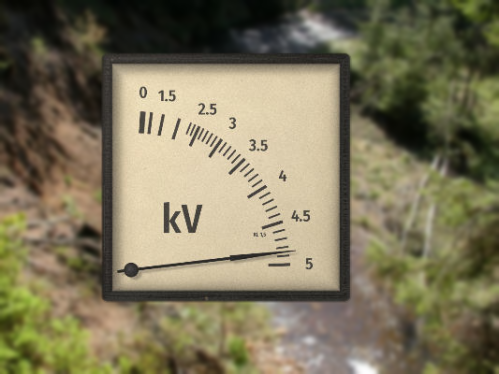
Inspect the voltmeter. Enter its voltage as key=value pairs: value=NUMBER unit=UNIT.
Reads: value=4.85 unit=kV
